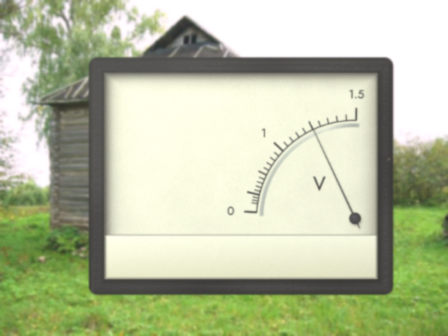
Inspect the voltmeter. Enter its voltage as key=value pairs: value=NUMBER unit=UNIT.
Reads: value=1.25 unit=V
